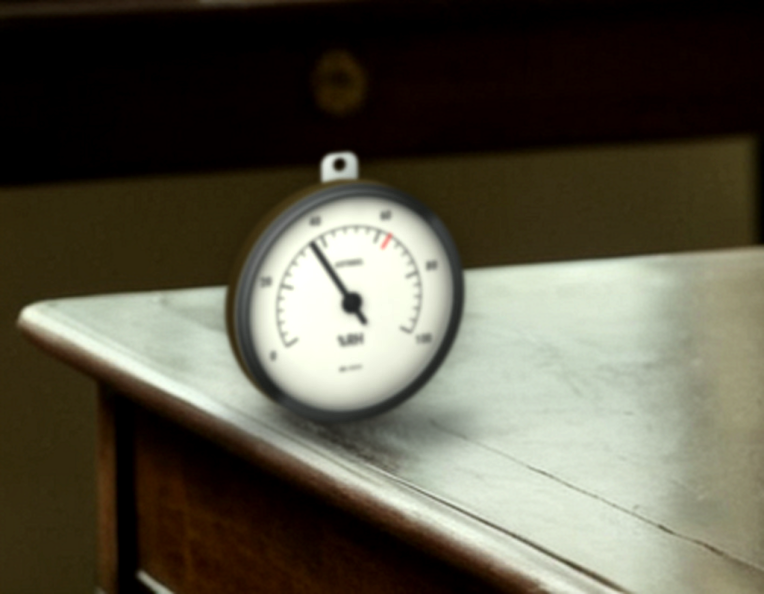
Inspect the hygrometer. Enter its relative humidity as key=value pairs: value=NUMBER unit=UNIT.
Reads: value=36 unit=%
